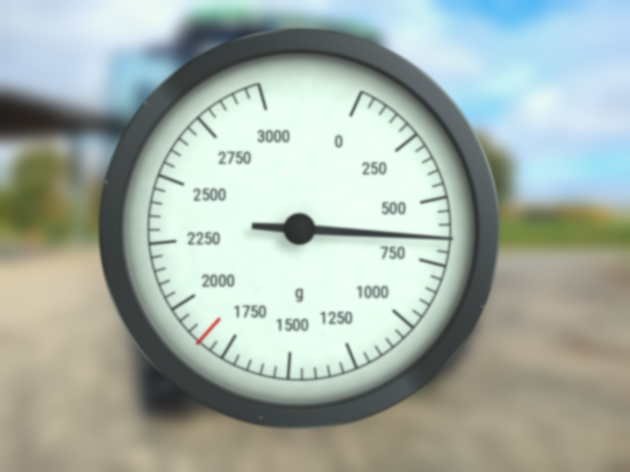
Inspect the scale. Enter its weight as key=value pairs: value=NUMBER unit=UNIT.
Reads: value=650 unit=g
